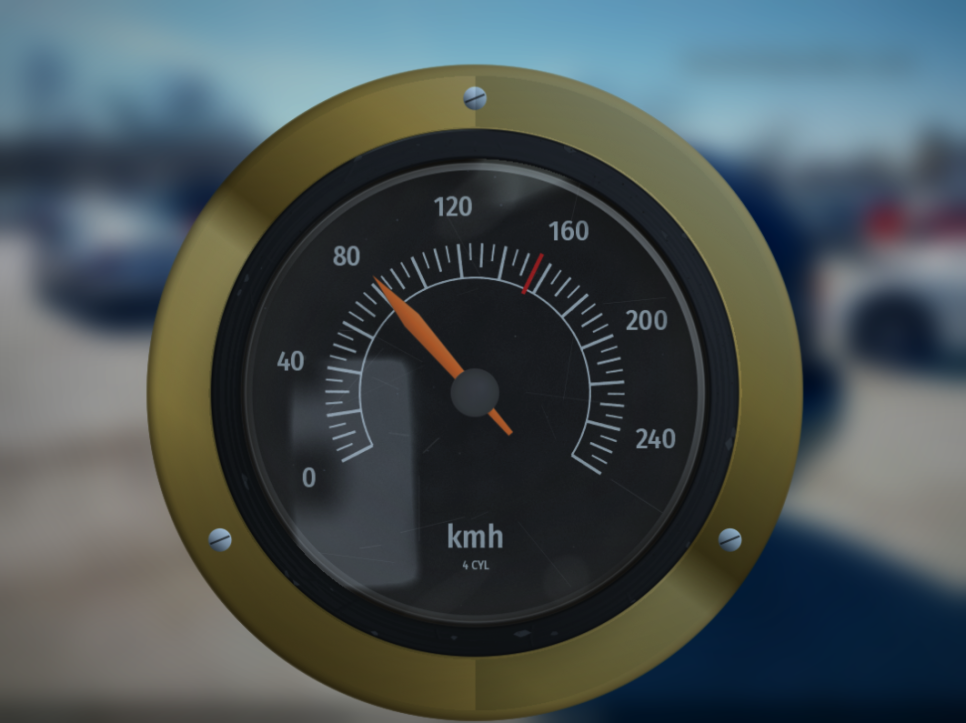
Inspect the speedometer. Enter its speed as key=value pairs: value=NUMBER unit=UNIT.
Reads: value=82.5 unit=km/h
